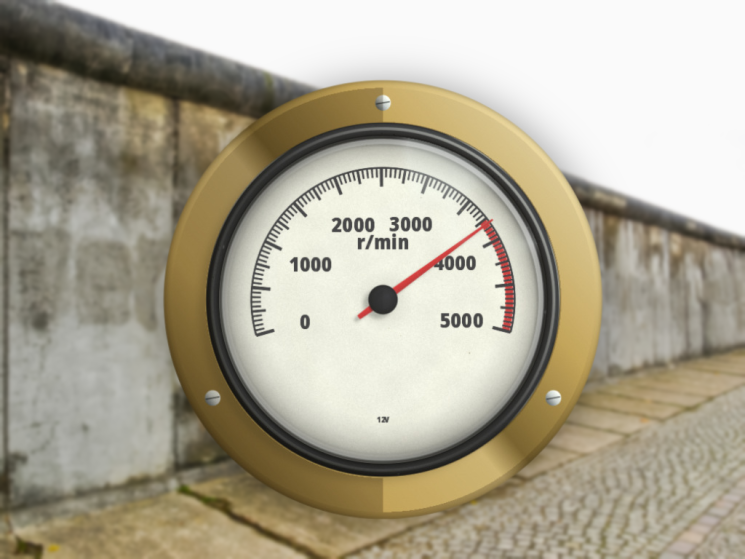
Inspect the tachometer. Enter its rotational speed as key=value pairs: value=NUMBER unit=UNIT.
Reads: value=3800 unit=rpm
